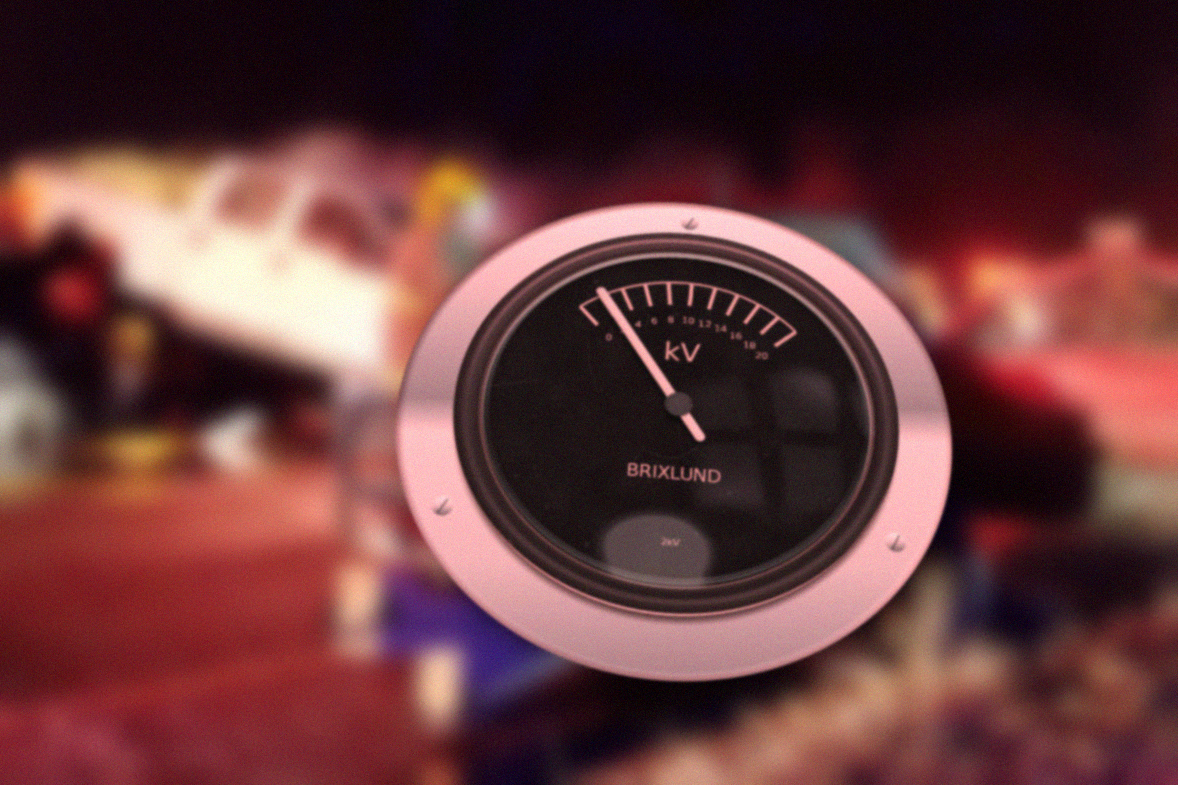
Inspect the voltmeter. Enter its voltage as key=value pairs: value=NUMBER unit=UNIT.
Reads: value=2 unit=kV
